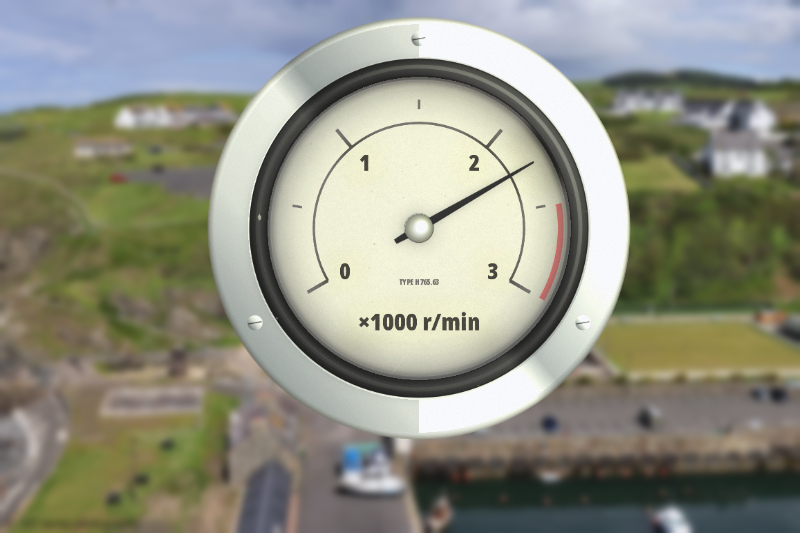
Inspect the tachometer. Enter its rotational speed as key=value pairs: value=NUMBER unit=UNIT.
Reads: value=2250 unit=rpm
